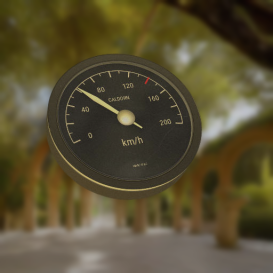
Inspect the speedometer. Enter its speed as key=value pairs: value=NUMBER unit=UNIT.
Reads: value=60 unit=km/h
